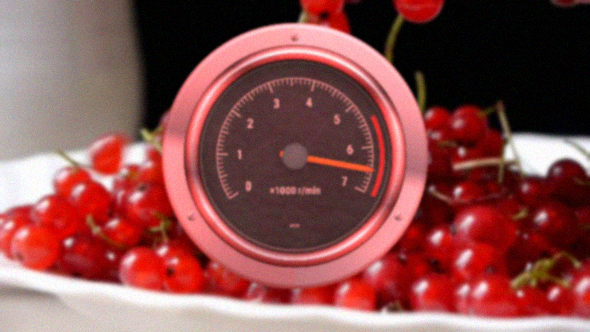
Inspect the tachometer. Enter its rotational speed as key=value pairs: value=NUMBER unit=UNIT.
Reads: value=6500 unit=rpm
